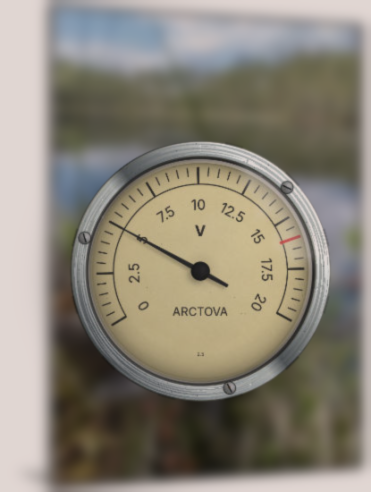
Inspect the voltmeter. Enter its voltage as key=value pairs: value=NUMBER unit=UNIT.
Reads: value=5 unit=V
